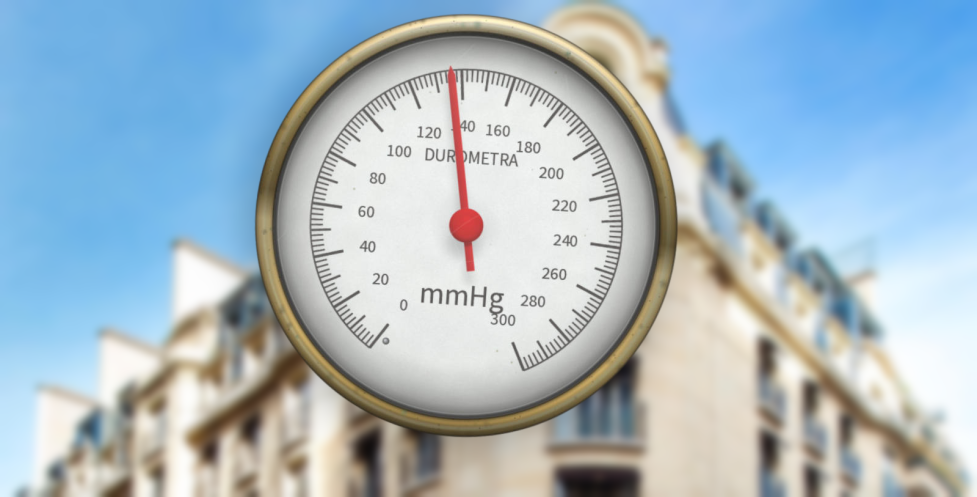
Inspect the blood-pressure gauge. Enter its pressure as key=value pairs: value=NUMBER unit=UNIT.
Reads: value=136 unit=mmHg
